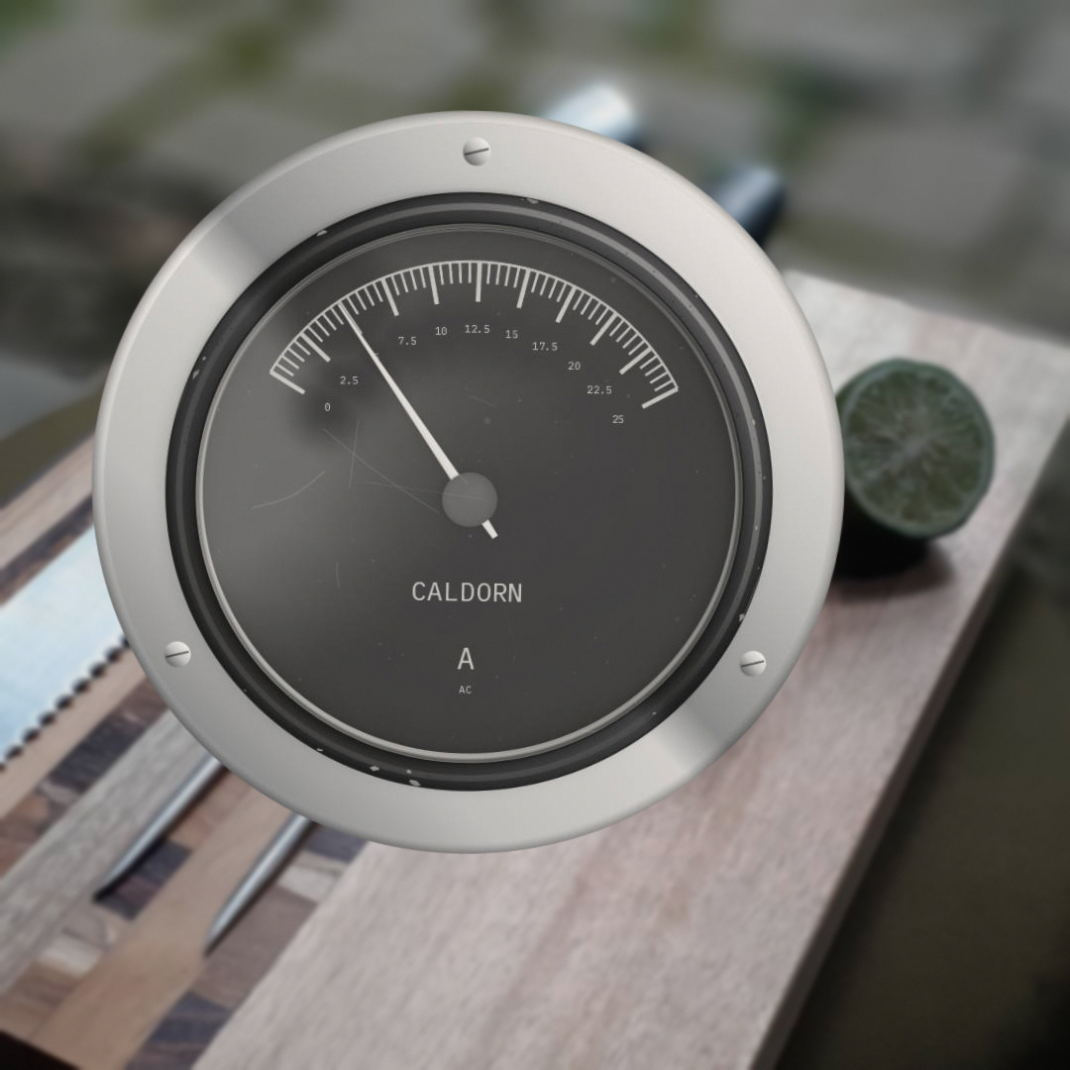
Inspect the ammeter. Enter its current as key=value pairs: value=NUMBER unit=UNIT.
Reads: value=5 unit=A
